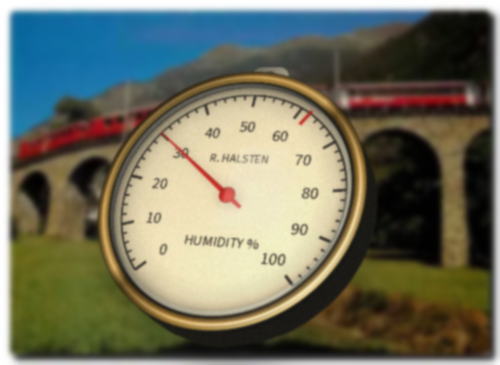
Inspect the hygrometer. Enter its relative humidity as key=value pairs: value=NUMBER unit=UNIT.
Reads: value=30 unit=%
